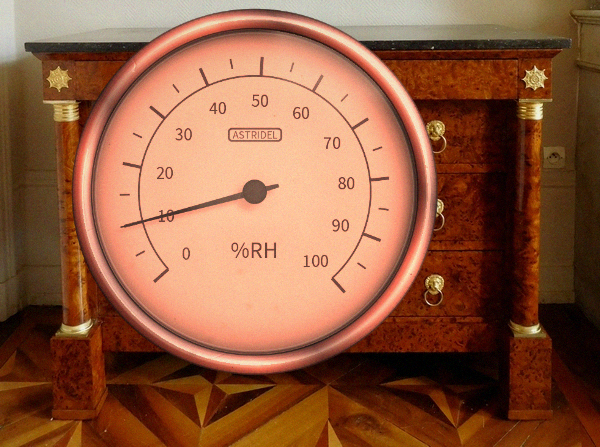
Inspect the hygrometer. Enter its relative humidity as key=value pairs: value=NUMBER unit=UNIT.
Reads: value=10 unit=%
